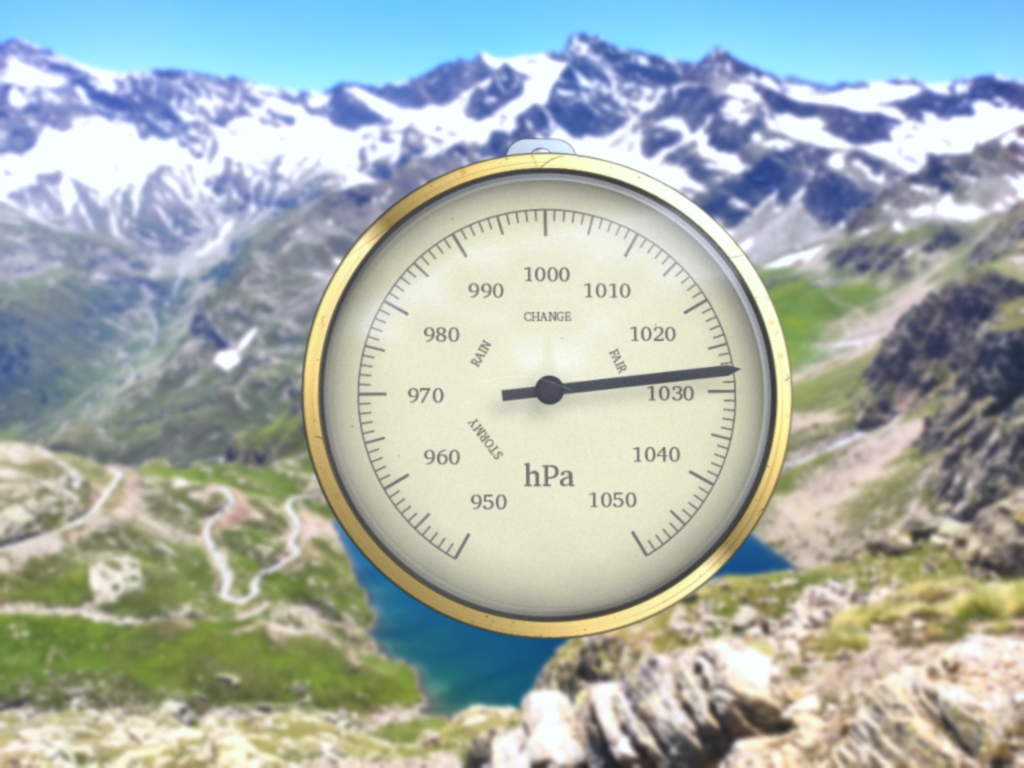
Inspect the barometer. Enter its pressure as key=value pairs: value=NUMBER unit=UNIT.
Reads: value=1028 unit=hPa
